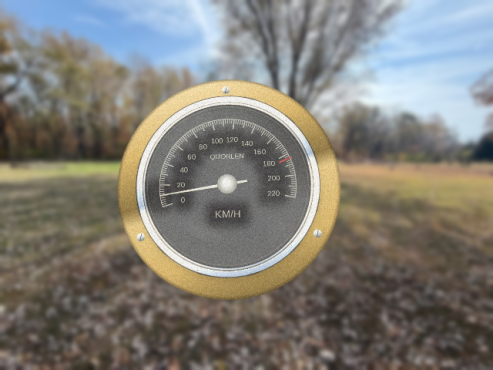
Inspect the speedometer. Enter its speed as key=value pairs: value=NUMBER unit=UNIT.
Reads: value=10 unit=km/h
